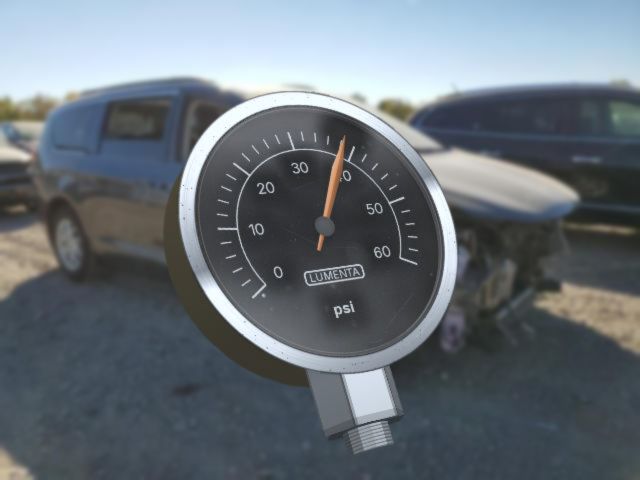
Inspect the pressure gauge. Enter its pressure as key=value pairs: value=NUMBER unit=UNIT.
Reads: value=38 unit=psi
